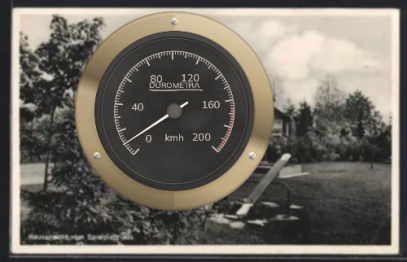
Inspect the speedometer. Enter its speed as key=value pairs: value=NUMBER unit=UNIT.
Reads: value=10 unit=km/h
